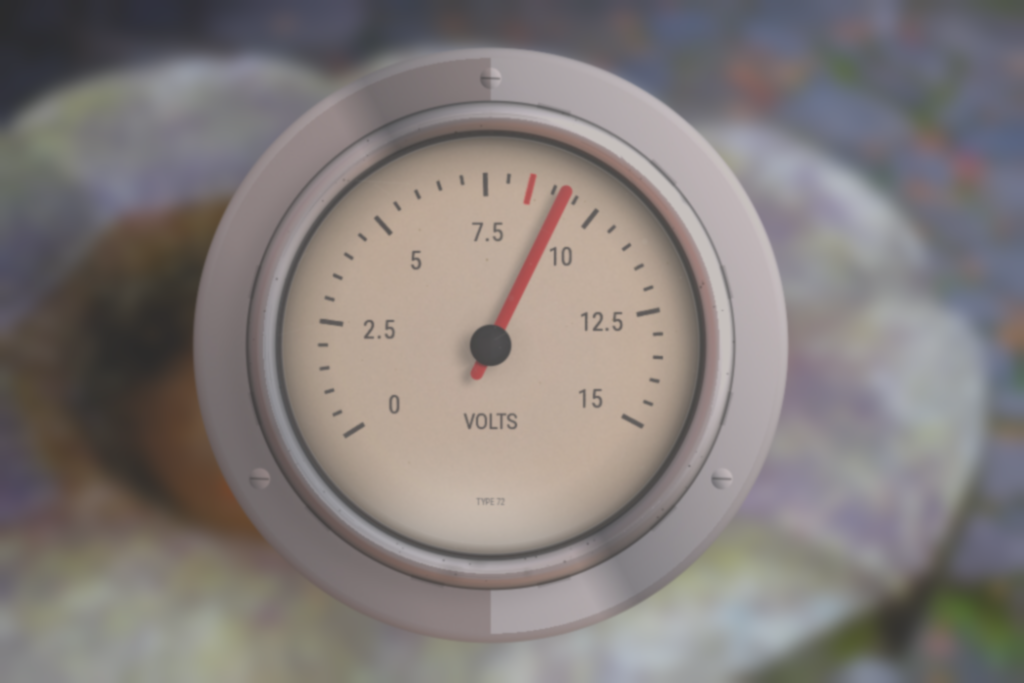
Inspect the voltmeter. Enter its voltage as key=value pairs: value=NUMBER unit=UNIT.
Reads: value=9.25 unit=V
